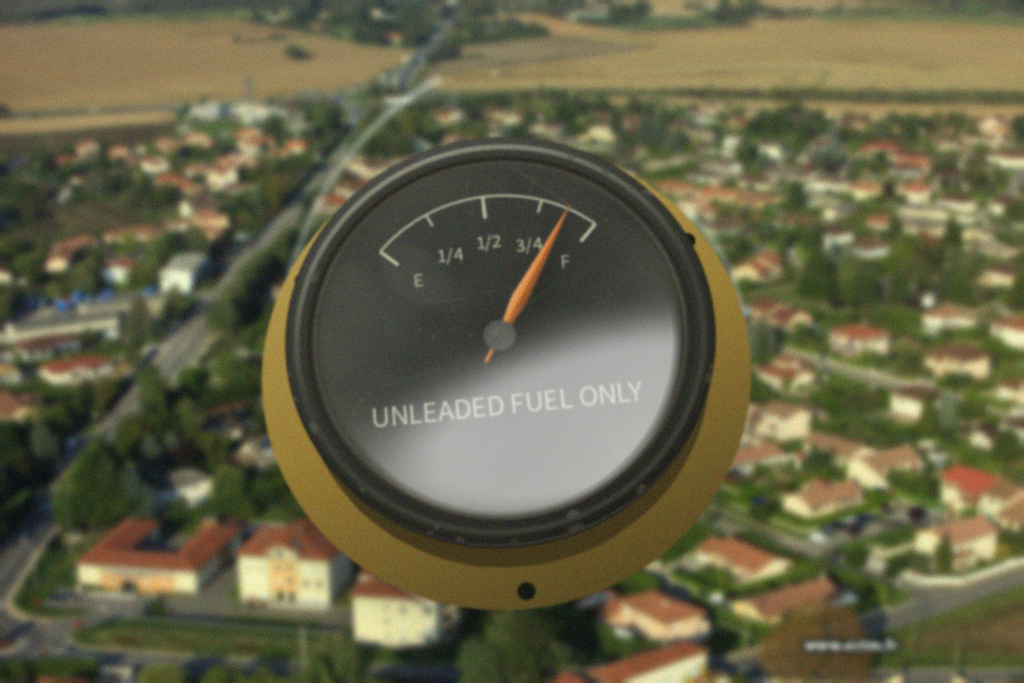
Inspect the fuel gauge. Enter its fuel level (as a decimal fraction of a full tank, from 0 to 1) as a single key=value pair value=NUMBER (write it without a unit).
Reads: value=0.875
